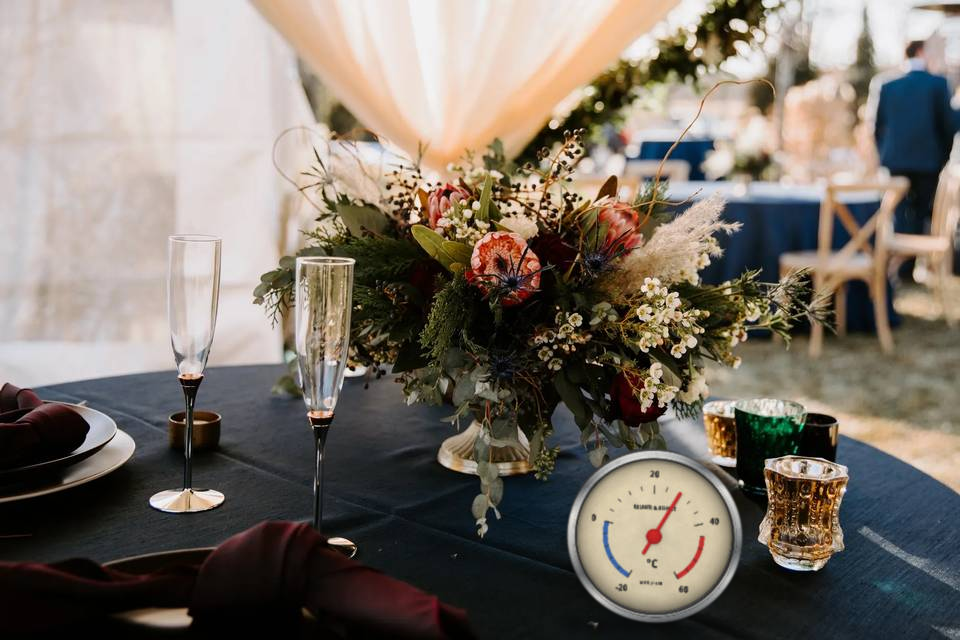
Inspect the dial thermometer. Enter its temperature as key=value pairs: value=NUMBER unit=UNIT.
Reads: value=28 unit=°C
